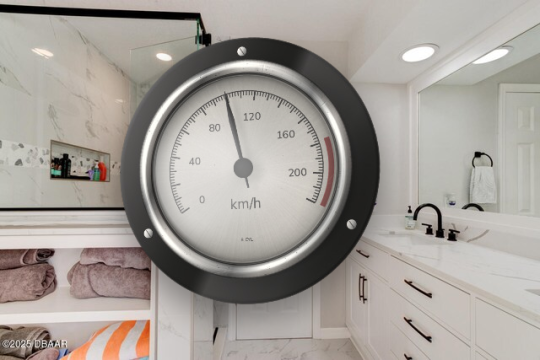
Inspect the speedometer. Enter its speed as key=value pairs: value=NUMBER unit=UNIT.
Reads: value=100 unit=km/h
